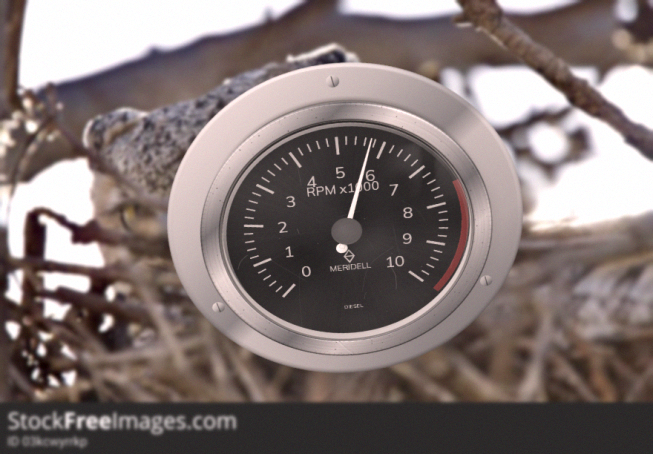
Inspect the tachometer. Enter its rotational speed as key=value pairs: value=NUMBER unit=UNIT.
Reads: value=5700 unit=rpm
